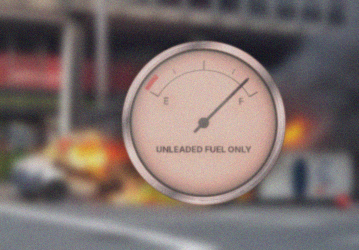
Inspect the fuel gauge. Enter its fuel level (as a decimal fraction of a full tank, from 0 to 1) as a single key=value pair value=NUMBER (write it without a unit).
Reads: value=0.875
